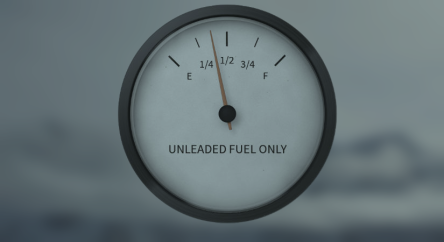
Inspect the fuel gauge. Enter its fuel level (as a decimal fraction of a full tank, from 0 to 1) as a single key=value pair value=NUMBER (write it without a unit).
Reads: value=0.375
